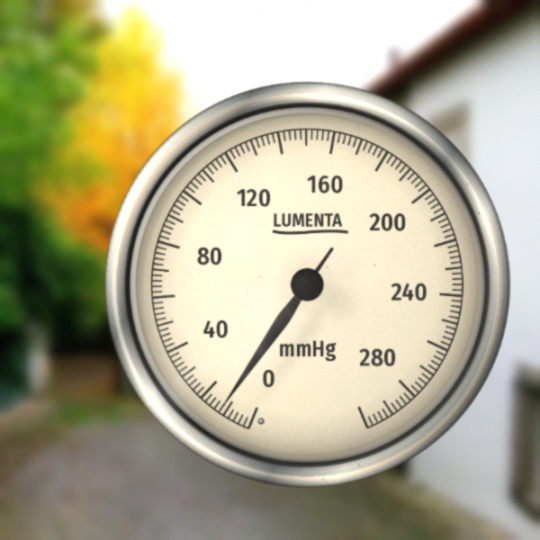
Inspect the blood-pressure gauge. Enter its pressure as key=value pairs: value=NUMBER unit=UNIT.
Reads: value=12 unit=mmHg
